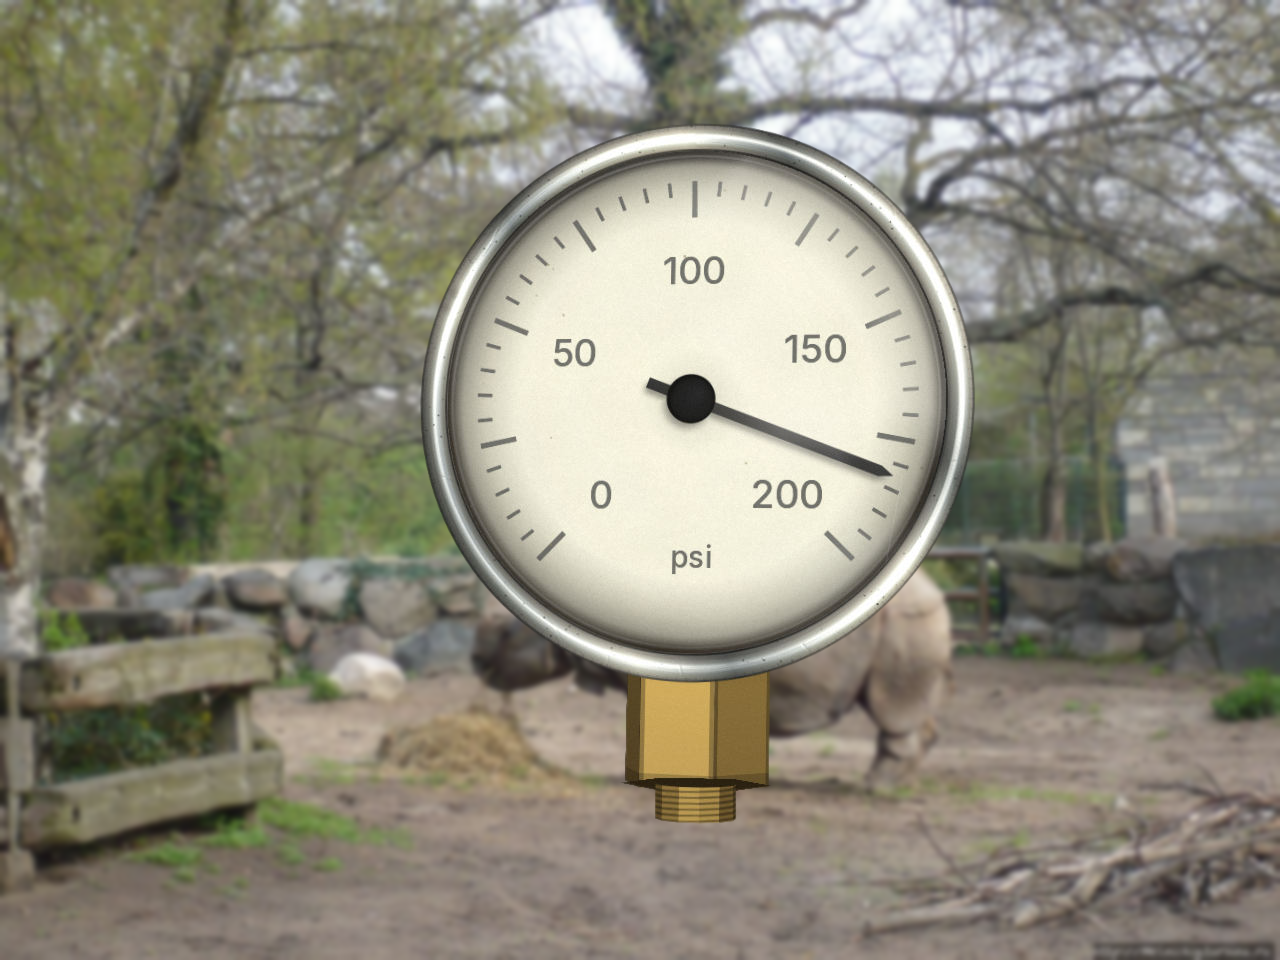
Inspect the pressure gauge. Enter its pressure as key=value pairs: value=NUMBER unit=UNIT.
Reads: value=182.5 unit=psi
